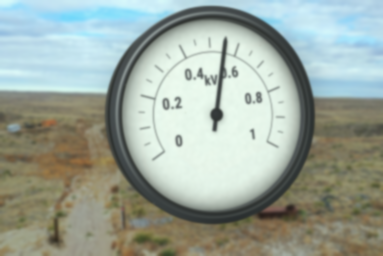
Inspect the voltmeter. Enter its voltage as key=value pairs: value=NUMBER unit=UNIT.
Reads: value=0.55 unit=kV
